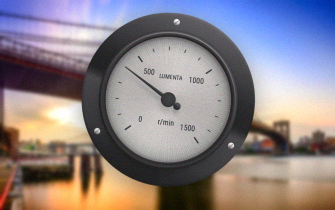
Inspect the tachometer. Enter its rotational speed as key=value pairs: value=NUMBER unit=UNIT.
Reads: value=400 unit=rpm
